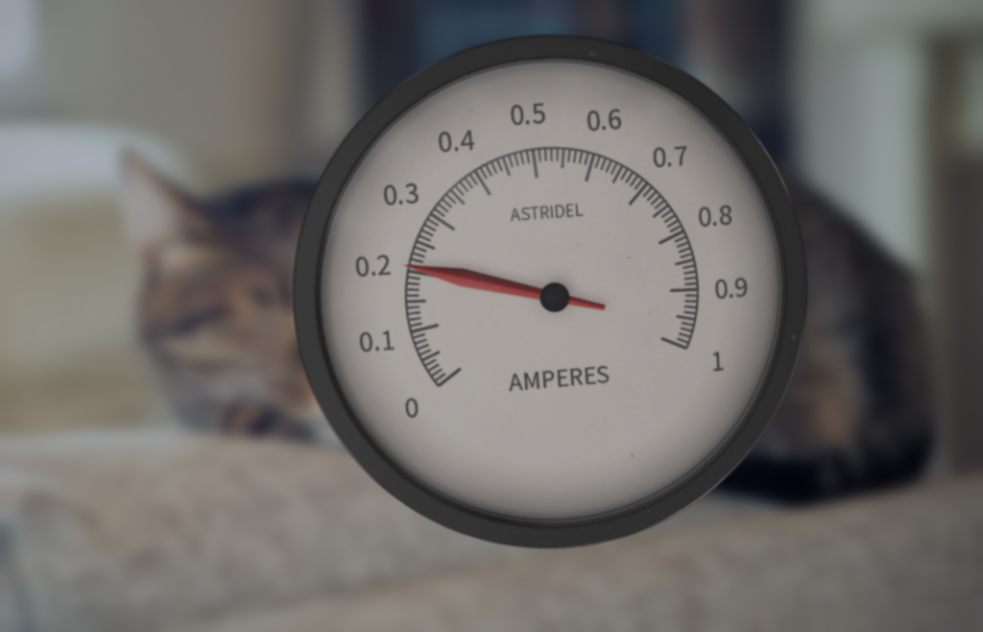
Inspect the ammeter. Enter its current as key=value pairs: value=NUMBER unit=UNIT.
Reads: value=0.21 unit=A
